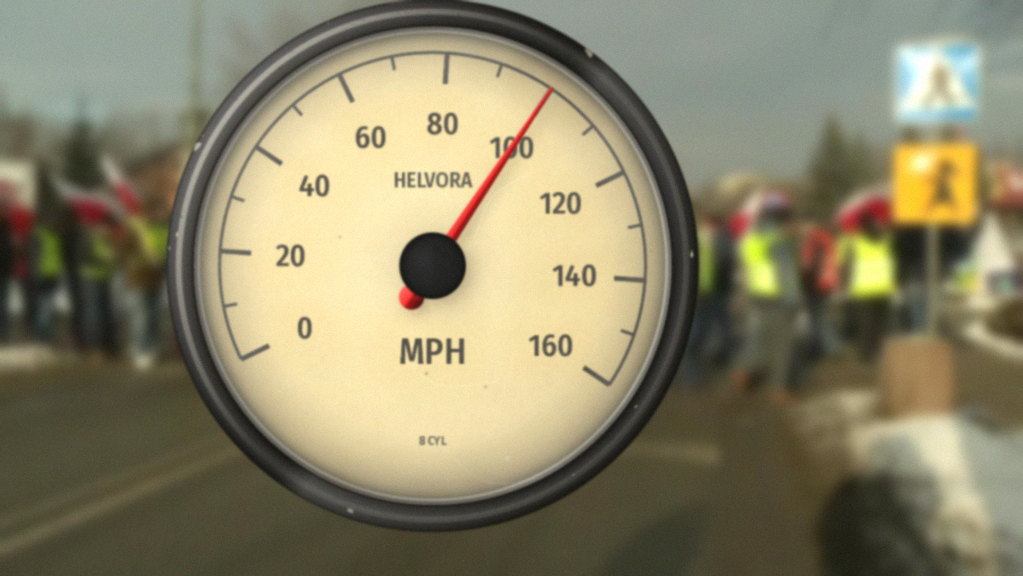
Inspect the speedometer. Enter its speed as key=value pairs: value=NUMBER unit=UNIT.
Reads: value=100 unit=mph
